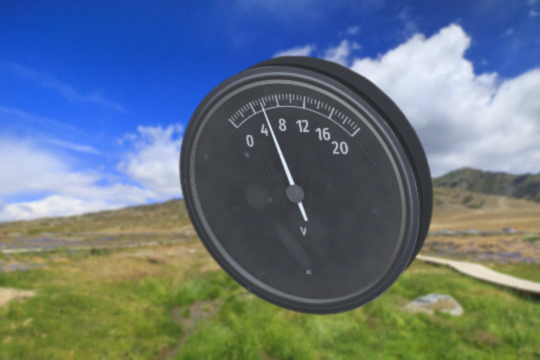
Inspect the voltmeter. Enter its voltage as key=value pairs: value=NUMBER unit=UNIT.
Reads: value=6 unit=V
